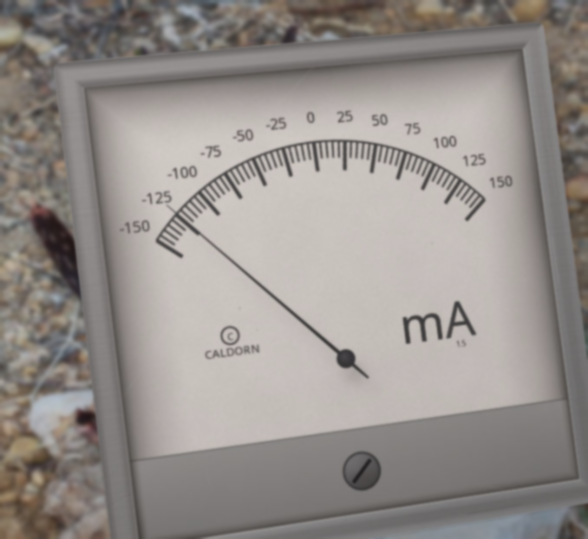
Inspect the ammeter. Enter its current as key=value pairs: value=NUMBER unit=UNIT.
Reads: value=-125 unit=mA
